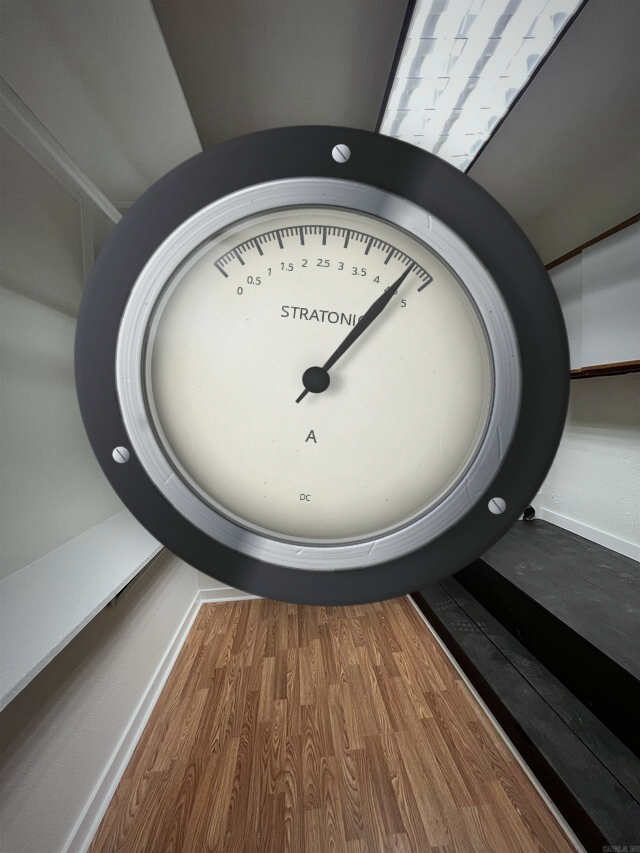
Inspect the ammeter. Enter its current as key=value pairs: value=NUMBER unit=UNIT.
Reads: value=4.5 unit=A
